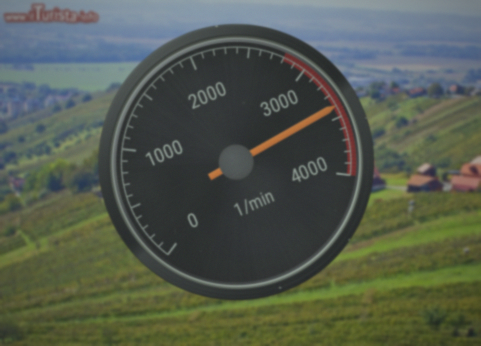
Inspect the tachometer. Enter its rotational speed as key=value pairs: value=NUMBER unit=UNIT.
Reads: value=3400 unit=rpm
